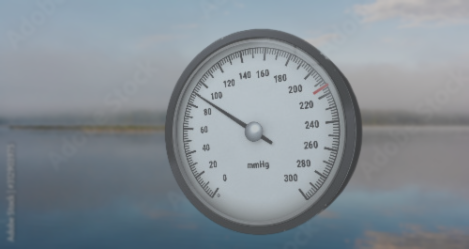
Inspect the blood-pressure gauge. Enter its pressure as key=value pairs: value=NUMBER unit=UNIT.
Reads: value=90 unit=mmHg
